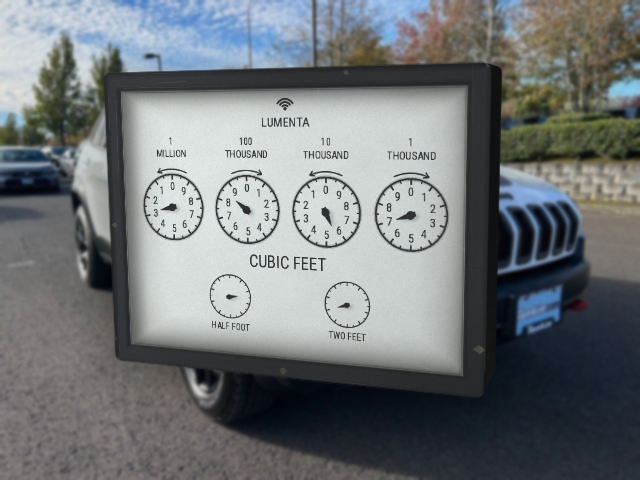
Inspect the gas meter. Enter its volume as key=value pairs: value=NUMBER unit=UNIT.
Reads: value=285700 unit=ft³
